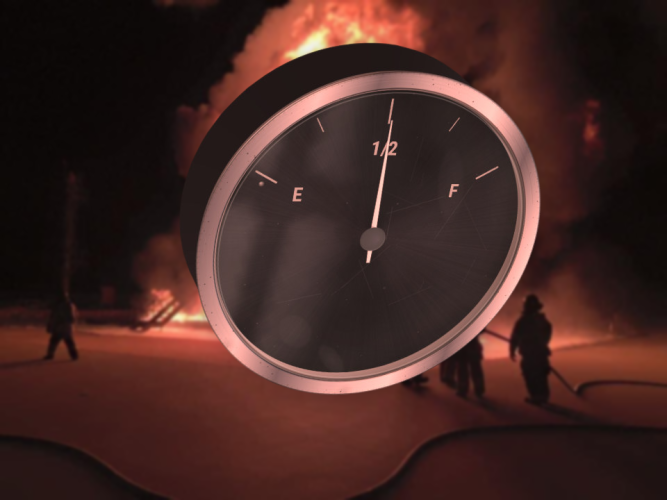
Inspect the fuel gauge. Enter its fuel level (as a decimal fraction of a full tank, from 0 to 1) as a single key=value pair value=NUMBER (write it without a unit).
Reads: value=0.5
